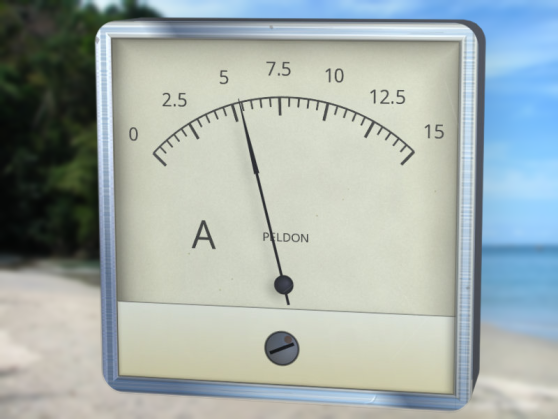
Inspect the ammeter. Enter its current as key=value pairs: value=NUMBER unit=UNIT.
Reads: value=5.5 unit=A
